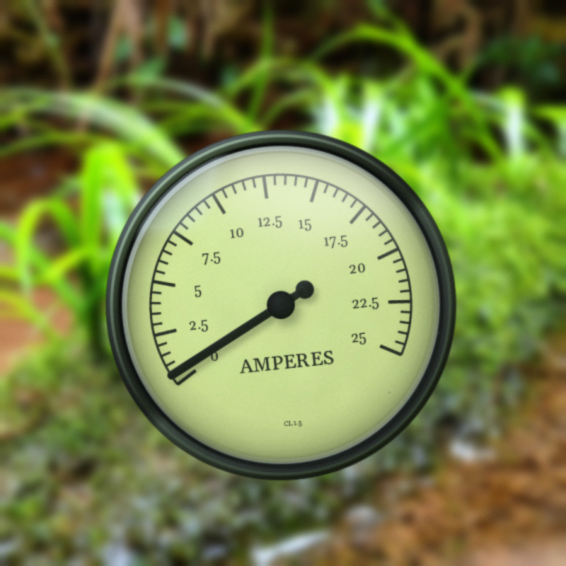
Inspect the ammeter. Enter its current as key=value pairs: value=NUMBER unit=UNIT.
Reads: value=0.5 unit=A
